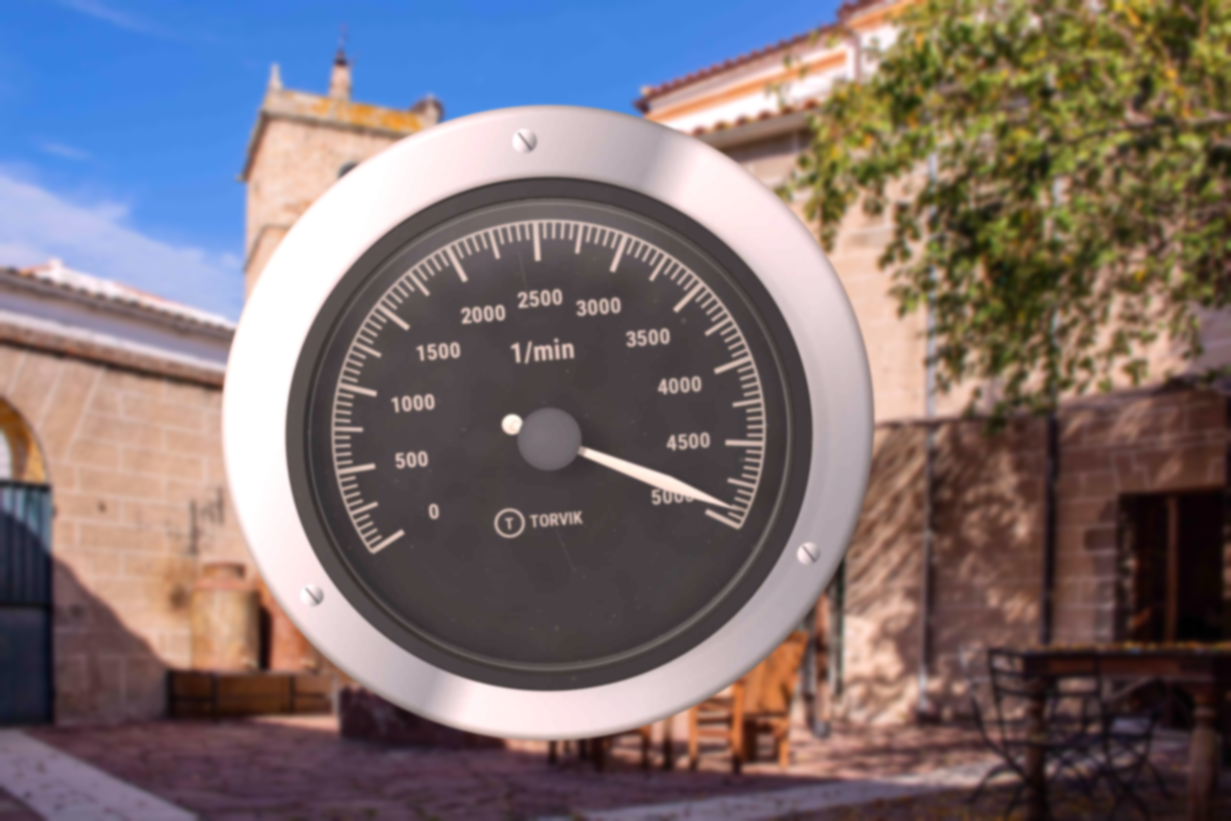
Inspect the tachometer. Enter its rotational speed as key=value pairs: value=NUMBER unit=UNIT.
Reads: value=4900 unit=rpm
